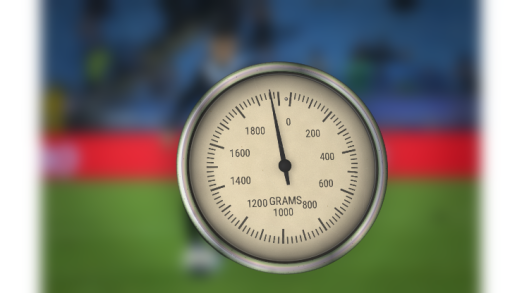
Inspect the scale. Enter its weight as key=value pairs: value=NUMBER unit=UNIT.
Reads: value=1960 unit=g
